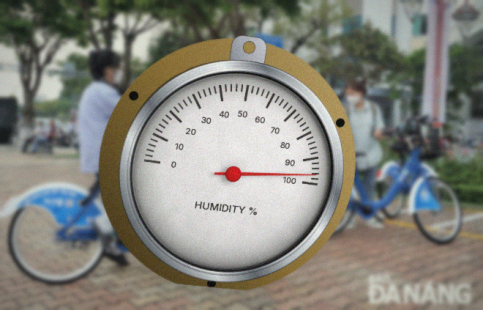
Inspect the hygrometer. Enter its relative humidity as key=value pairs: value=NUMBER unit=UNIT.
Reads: value=96 unit=%
